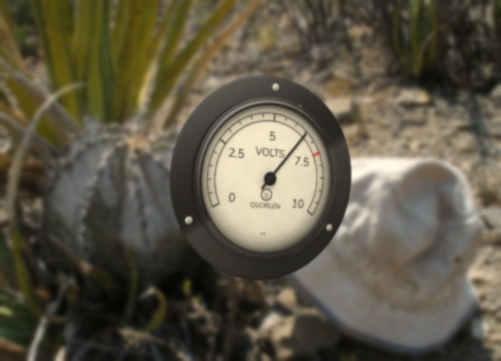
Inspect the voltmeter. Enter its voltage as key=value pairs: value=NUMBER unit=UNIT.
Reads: value=6.5 unit=V
